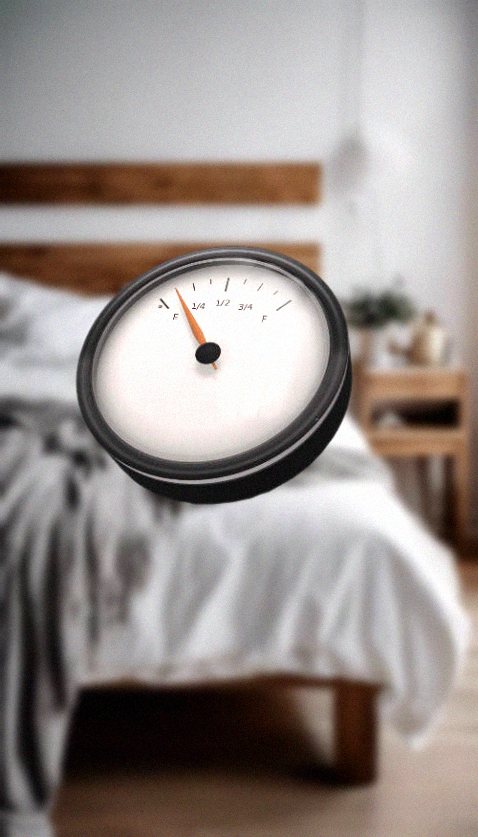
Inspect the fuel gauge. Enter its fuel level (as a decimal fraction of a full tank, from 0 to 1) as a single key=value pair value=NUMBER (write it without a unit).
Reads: value=0.125
